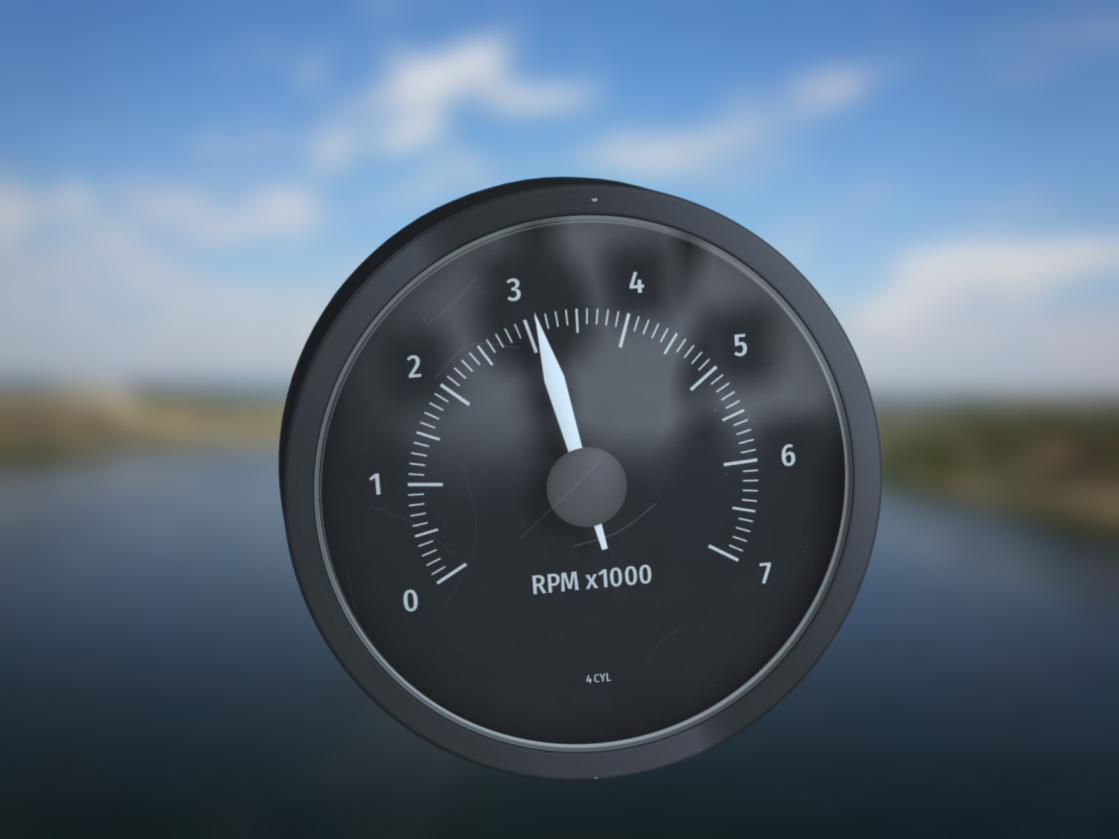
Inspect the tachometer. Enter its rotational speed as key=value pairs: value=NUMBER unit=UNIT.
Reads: value=3100 unit=rpm
